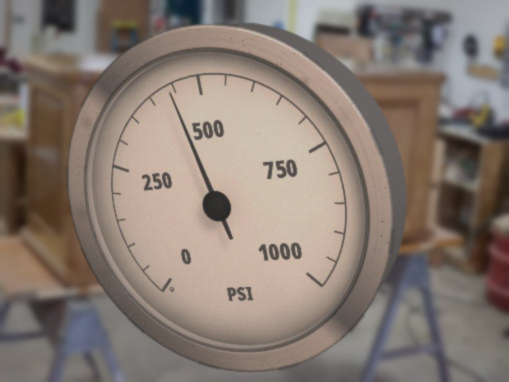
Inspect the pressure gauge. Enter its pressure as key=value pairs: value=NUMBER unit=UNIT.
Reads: value=450 unit=psi
